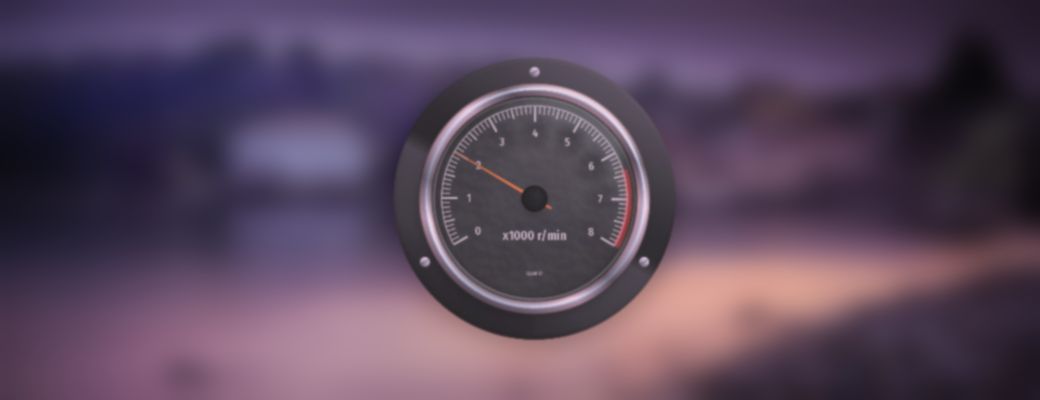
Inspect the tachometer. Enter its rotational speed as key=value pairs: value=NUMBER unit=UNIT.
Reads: value=2000 unit=rpm
